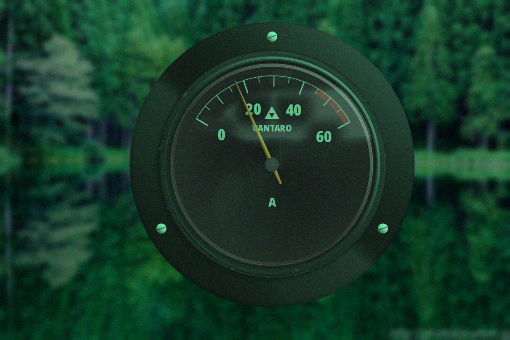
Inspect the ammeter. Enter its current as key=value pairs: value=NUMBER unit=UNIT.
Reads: value=17.5 unit=A
